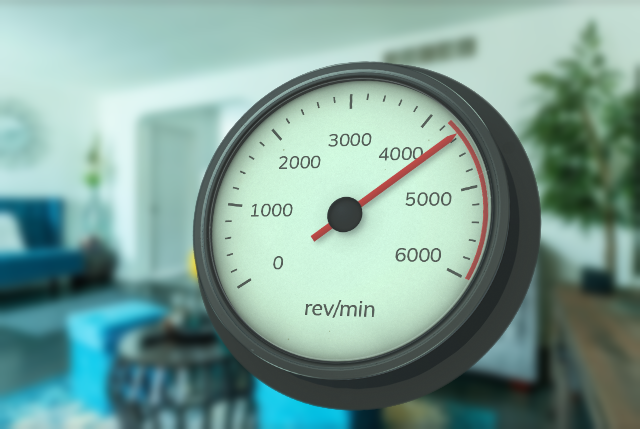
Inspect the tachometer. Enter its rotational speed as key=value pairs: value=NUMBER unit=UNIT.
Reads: value=4400 unit=rpm
